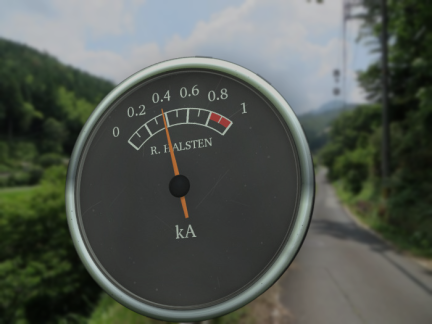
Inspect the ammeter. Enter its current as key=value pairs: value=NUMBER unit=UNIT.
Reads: value=0.4 unit=kA
